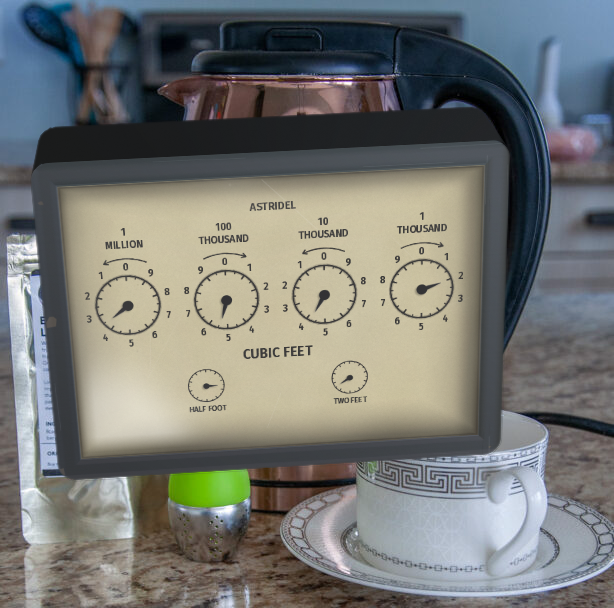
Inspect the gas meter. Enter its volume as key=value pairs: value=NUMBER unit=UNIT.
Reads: value=354200 unit=ft³
